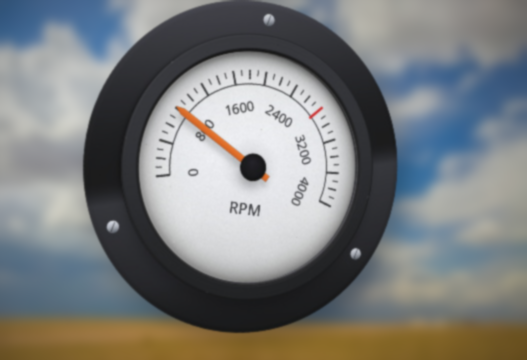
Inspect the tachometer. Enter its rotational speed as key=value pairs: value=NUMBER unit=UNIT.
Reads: value=800 unit=rpm
